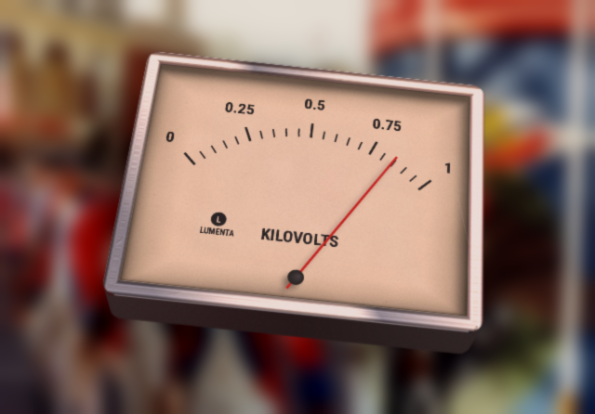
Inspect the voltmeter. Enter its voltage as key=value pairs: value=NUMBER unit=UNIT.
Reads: value=0.85 unit=kV
